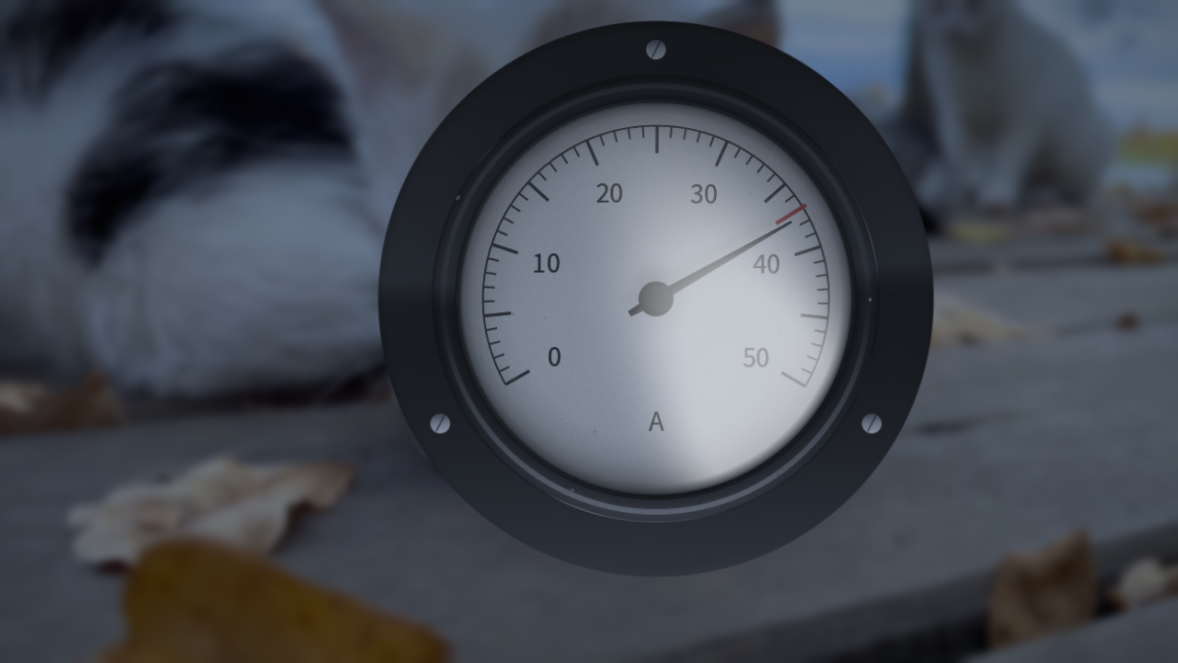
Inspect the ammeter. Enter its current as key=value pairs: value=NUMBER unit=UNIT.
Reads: value=37.5 unit=A
